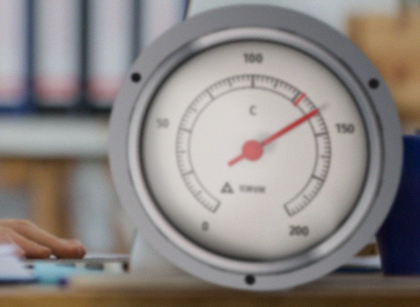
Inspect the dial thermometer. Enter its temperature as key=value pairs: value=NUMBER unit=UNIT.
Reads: value=137.5 unit=°C
